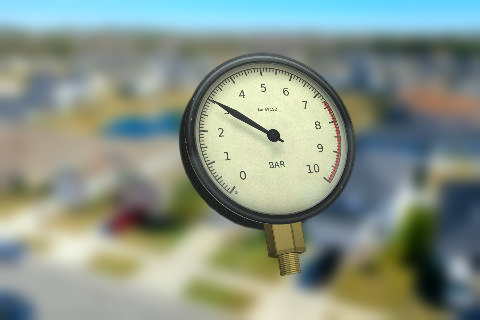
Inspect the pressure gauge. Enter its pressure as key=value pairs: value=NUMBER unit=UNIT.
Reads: value=3 unit=bar
